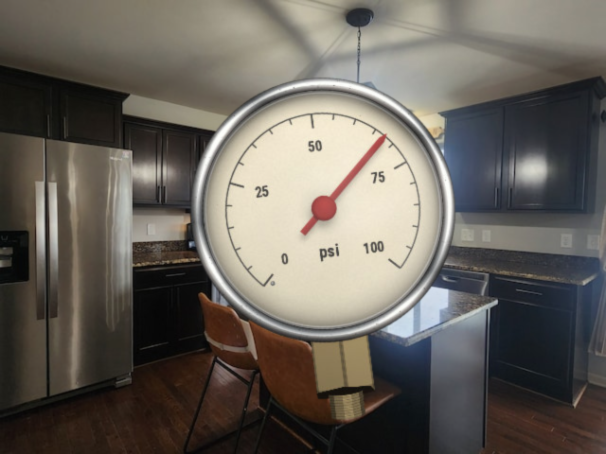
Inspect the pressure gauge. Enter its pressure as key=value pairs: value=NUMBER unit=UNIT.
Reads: value=67.5 unit=psi
